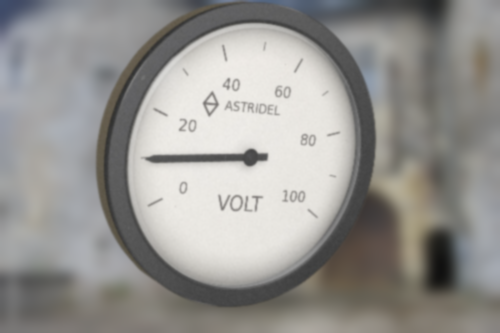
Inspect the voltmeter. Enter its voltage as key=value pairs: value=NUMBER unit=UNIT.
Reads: value=10 unit=V
